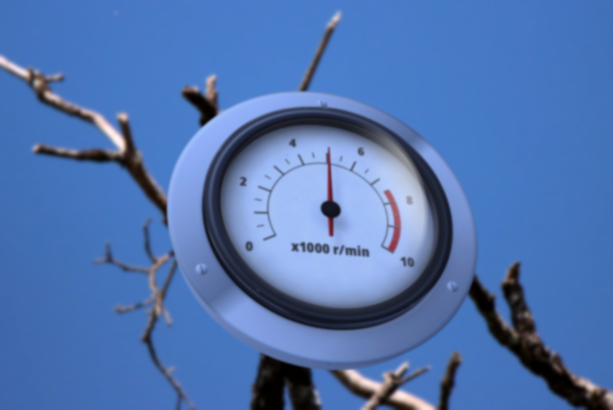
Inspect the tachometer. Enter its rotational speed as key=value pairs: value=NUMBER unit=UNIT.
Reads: value=5000 unit=rpm
